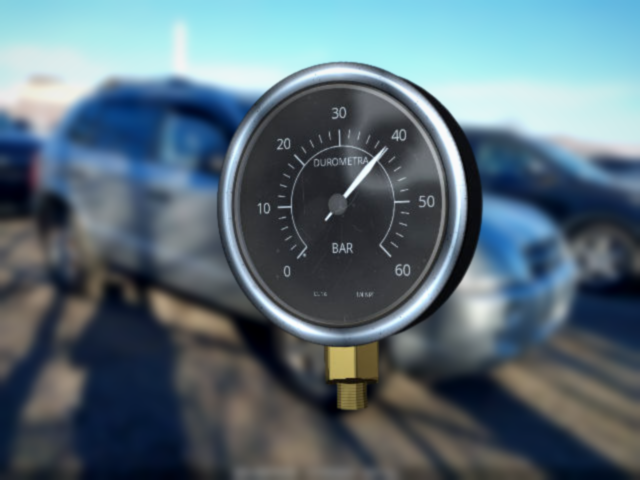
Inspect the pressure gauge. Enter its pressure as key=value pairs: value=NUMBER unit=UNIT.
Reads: value=40 unit=bar
